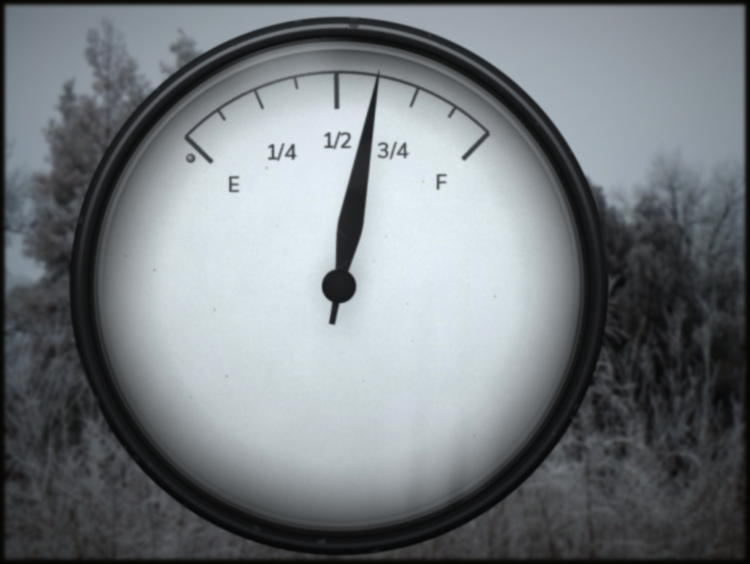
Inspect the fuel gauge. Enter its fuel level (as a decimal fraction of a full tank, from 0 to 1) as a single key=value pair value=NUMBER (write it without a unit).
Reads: value=0.625
